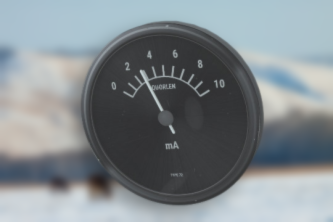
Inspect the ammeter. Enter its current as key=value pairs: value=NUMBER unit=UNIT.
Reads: value=3 unit=mA
